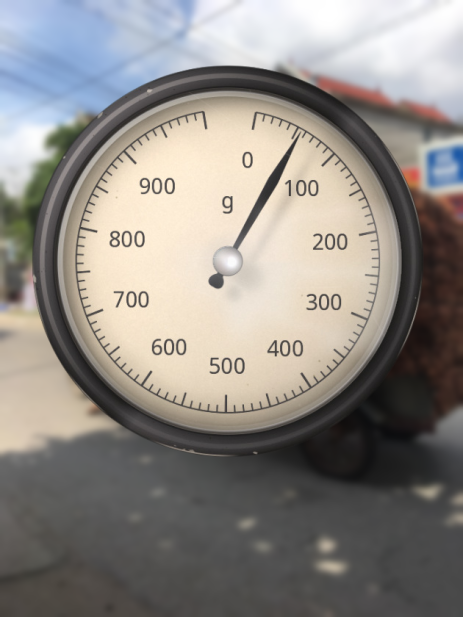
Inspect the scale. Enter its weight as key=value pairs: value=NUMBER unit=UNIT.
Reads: value=55 unit=g
